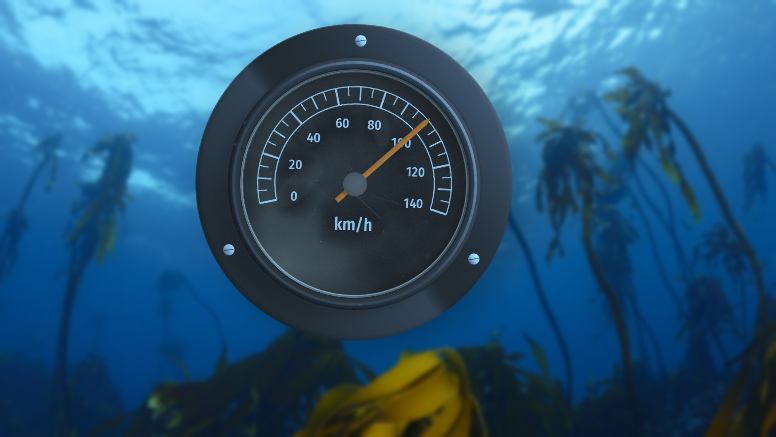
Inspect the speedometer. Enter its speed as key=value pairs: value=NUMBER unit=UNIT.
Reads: value=100 unit=km/h
